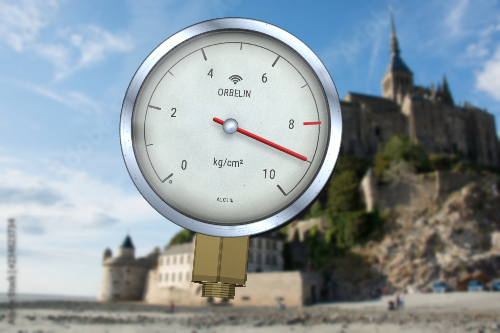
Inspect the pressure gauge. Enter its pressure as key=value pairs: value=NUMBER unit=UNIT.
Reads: value=9 unit=kg/cm²
